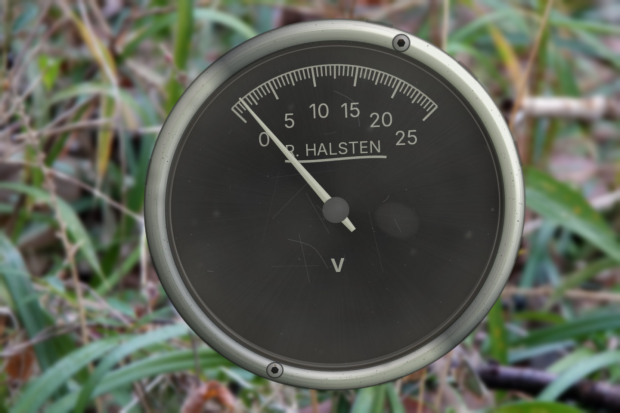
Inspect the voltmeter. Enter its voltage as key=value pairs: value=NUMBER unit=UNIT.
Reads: value=1.5 unit=V
